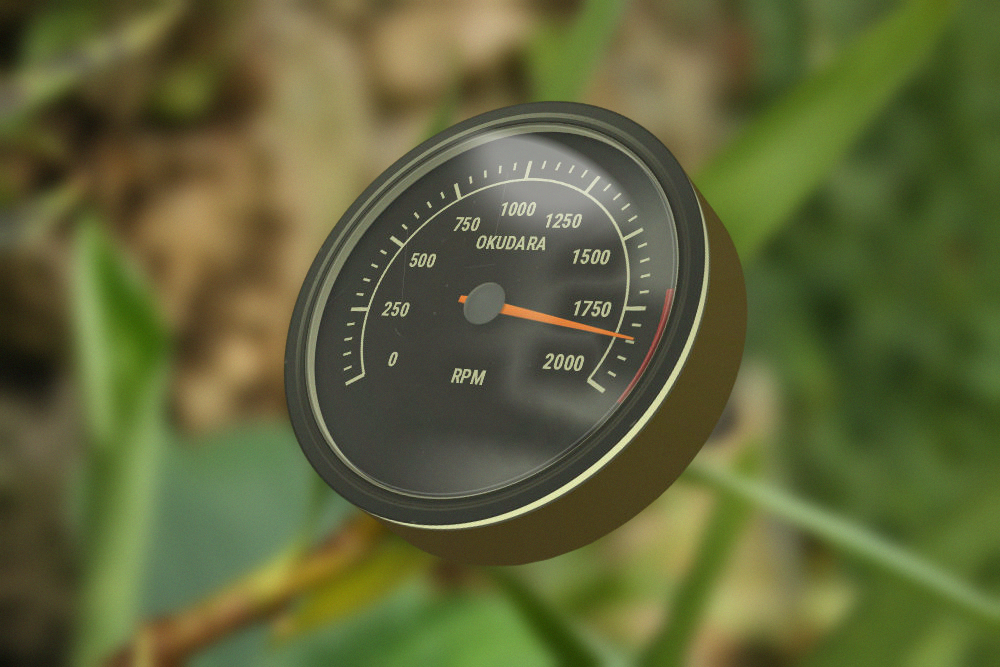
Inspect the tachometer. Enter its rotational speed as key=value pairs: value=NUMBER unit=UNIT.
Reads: value=1850 unit=rpm
